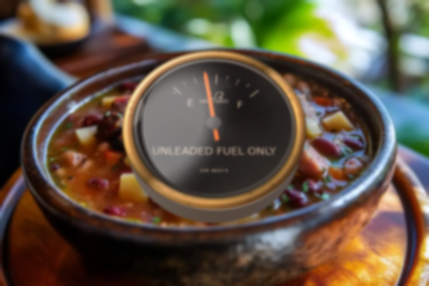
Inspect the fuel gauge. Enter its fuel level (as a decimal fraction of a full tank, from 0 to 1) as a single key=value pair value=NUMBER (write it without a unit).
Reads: value=0.375
